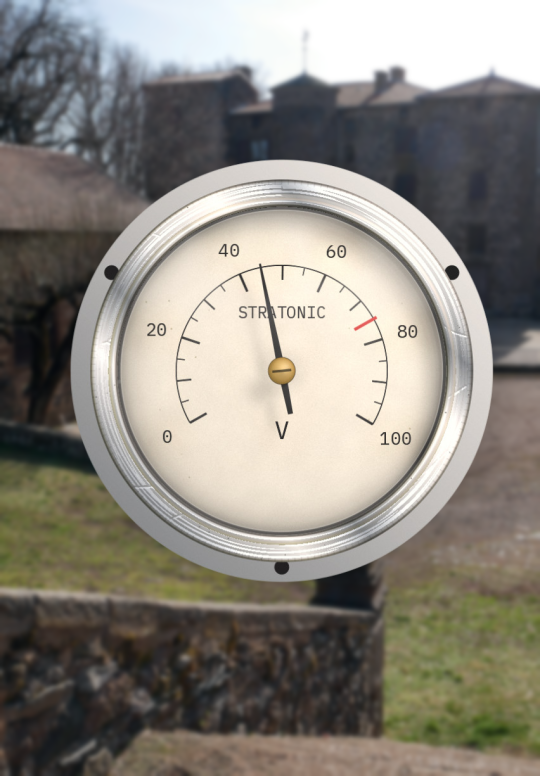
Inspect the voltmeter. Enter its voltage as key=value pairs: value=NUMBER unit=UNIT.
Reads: value=45 unit=V
